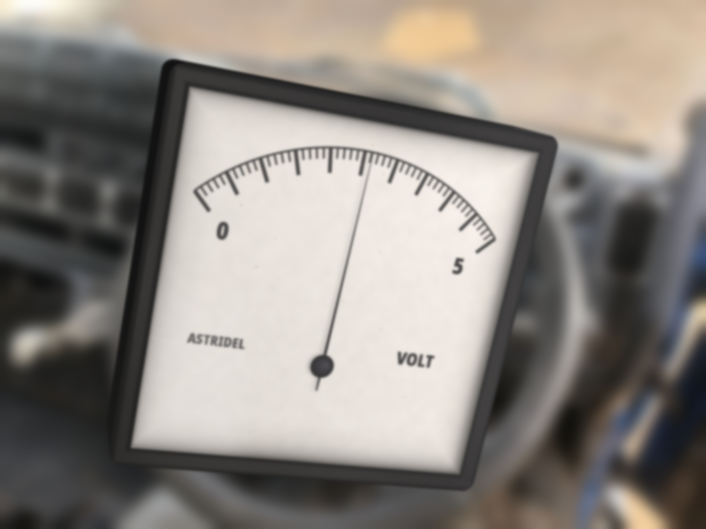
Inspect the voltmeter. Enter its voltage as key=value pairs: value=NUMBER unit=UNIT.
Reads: value=2.6 unit=V
